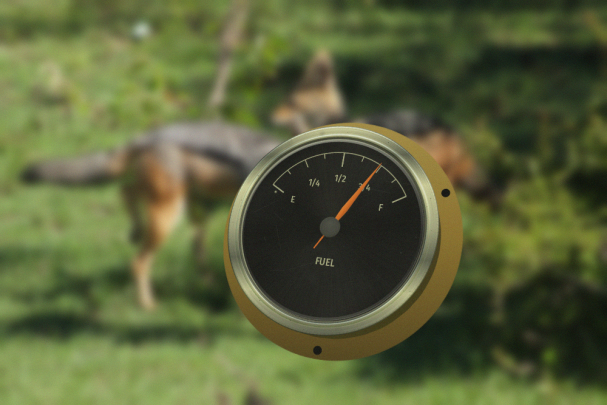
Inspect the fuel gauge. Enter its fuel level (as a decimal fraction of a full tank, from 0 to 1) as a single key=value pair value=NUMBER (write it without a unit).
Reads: value=0.75
